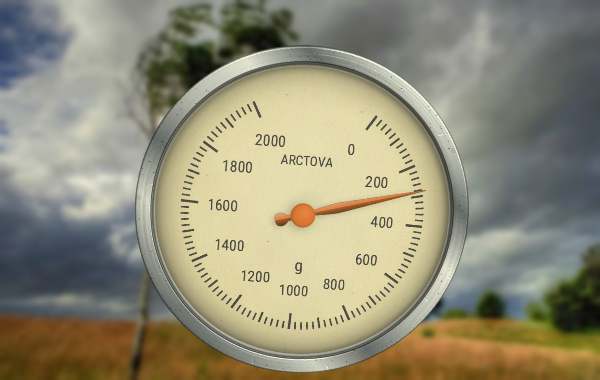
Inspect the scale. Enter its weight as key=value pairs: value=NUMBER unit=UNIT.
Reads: value=280 unit=g
